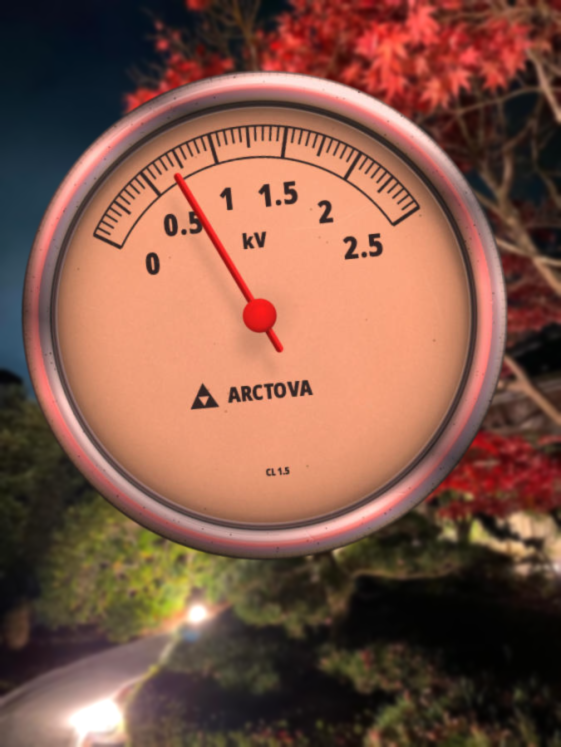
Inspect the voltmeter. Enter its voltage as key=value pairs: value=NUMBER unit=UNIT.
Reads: value=0.7 unit=kV
